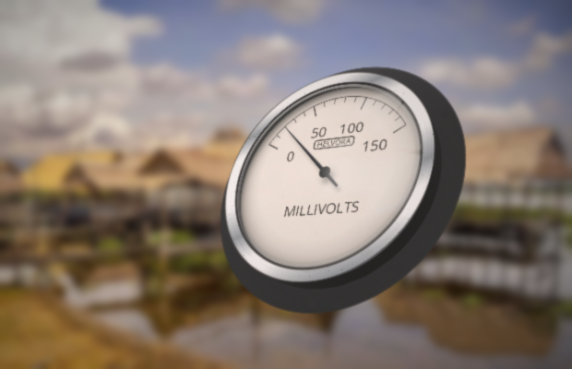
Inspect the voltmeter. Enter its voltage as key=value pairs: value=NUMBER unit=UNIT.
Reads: value=20 unit=mV
